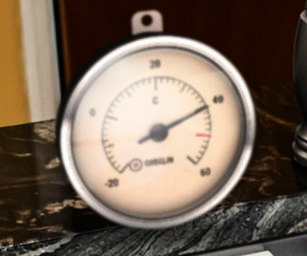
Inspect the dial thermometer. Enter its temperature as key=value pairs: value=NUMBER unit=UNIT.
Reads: value=40 unit=°C
